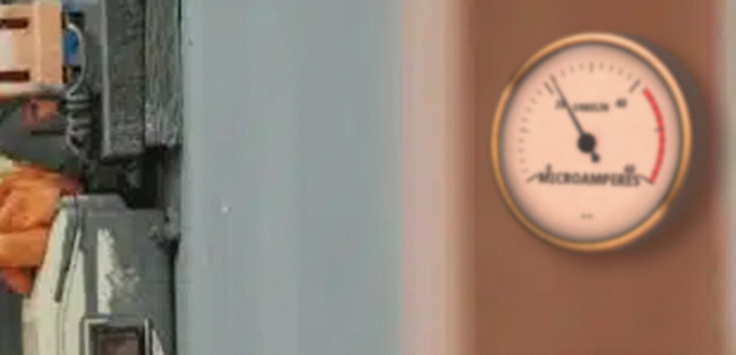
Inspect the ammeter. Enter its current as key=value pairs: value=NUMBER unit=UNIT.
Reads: value=22 unit=µA
